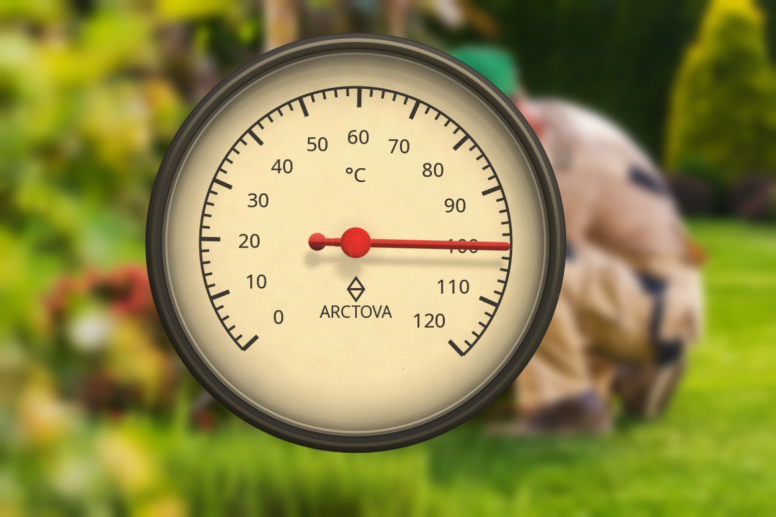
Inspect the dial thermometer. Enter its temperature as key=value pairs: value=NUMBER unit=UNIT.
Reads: value=100 unit=°C
